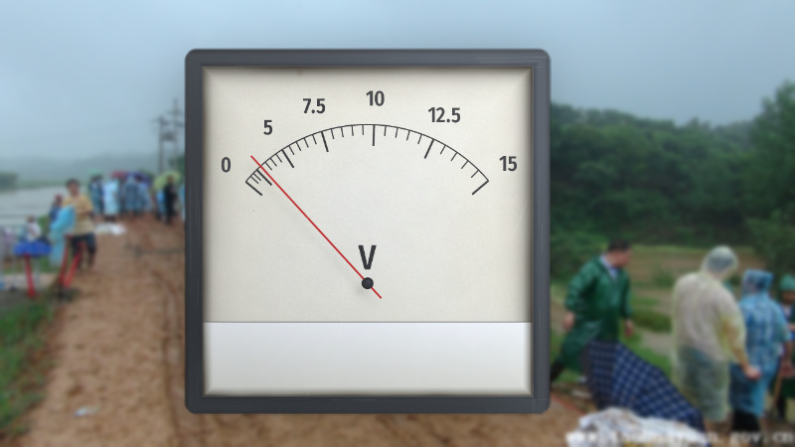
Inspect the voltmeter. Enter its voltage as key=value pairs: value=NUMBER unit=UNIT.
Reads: value=3 unit=V
